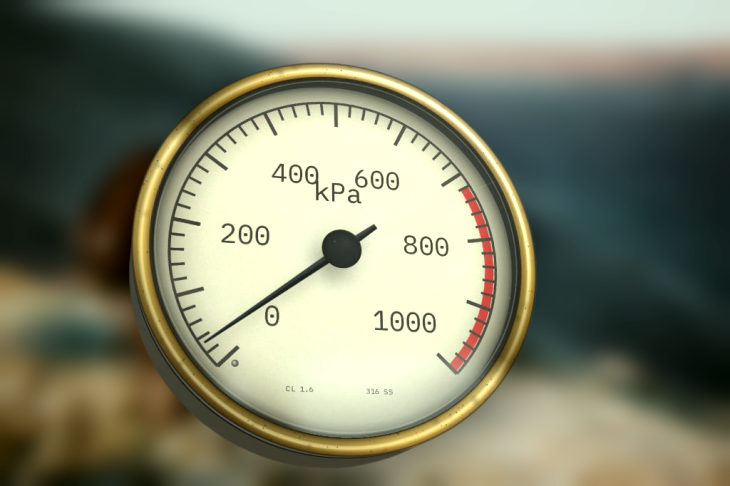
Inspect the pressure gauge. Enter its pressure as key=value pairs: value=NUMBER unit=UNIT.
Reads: value=30 unit=kPa
